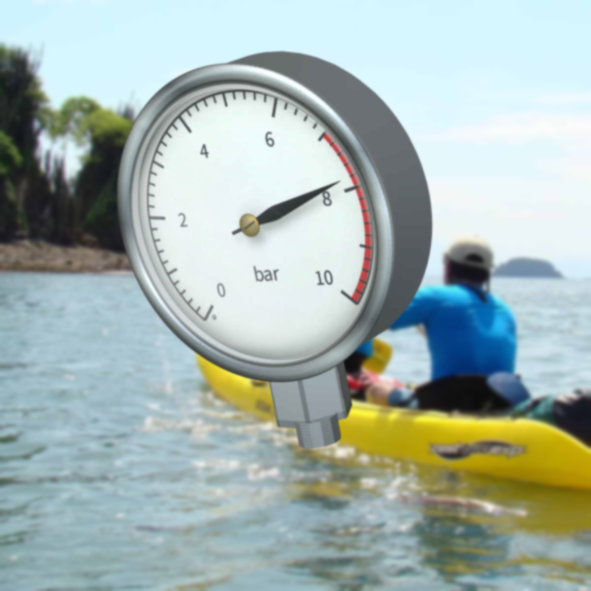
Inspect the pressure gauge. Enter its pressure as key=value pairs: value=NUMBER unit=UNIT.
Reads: value=7.8 unit=bar
